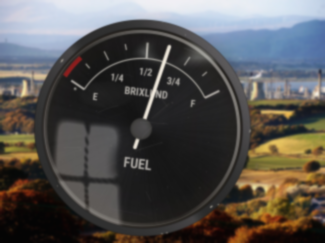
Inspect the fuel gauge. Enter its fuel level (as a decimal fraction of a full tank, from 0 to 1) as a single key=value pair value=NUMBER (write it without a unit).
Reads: value=0.625
